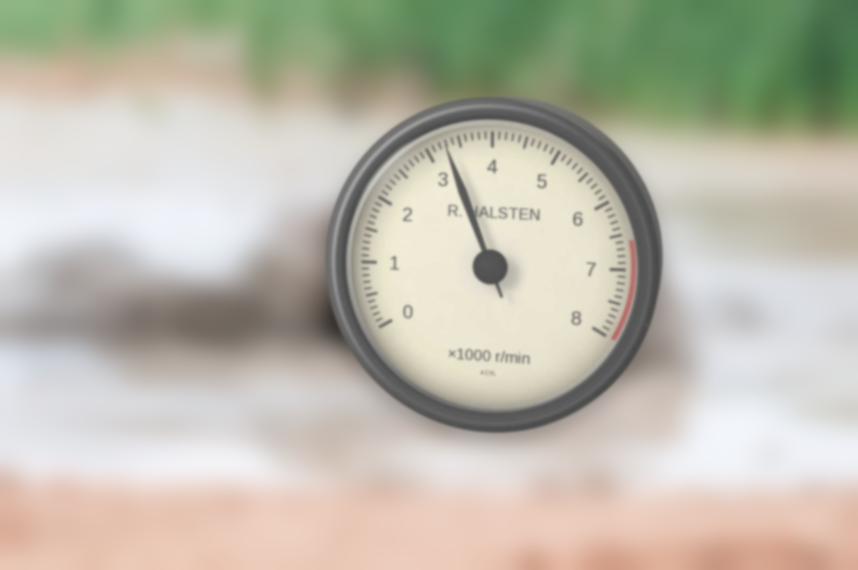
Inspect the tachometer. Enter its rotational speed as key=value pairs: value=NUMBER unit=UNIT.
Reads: value=3300 unit=rpm
